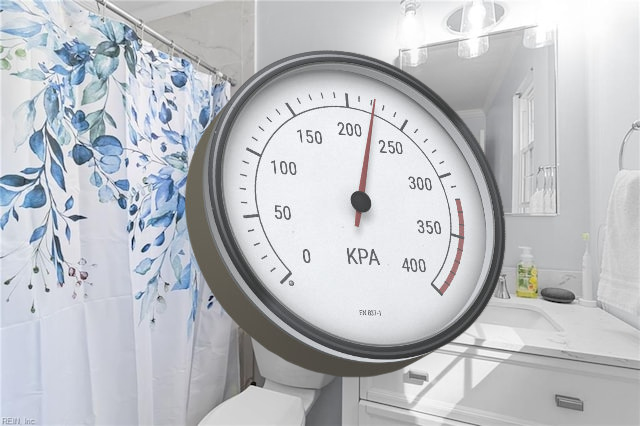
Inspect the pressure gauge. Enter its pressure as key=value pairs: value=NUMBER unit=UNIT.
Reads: value=220 unit=kPa
